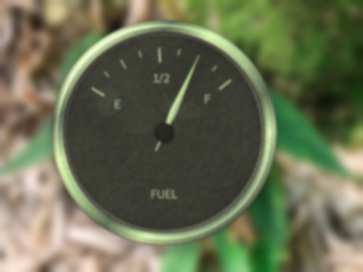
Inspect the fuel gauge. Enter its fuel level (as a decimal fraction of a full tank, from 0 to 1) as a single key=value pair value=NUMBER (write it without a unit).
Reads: value=0.75
